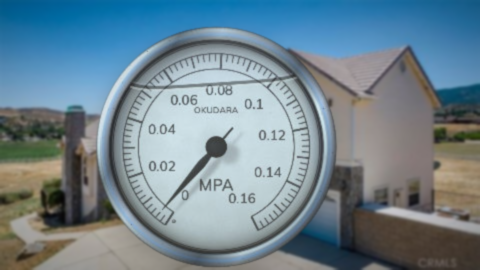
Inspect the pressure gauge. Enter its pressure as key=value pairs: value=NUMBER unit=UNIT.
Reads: value=0.004 unit=MPa
